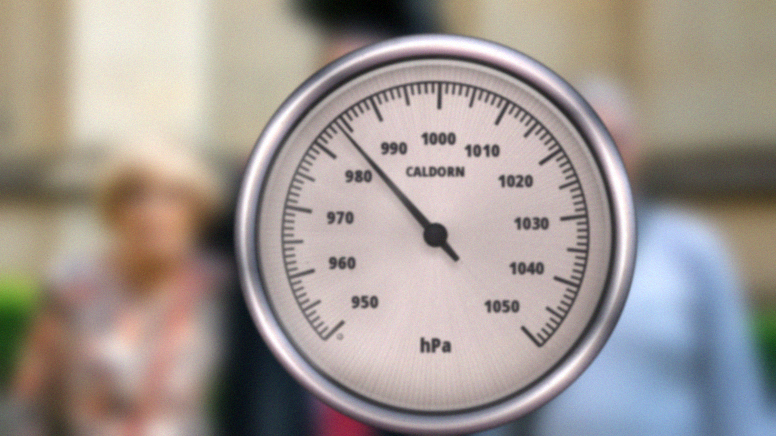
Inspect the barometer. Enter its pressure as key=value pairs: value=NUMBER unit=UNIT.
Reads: value=984 unit=hPa
